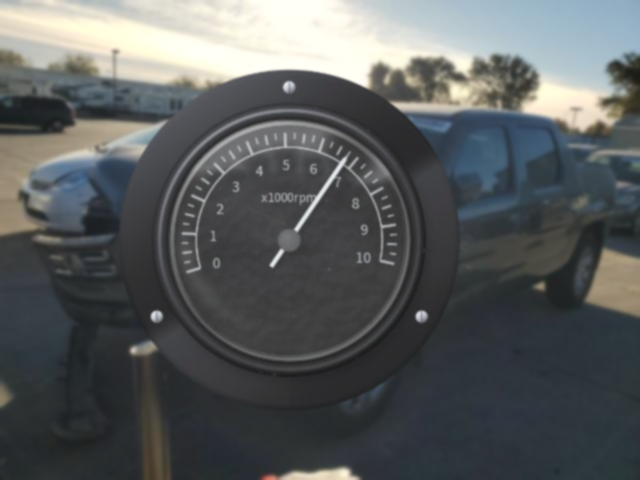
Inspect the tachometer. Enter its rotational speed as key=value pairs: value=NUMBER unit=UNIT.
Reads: value=6750 unit=rpm
